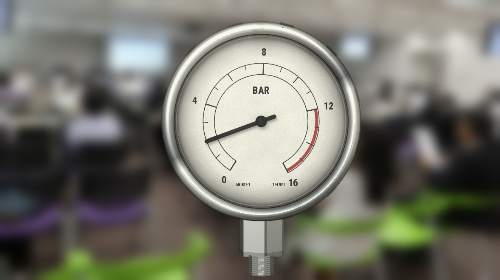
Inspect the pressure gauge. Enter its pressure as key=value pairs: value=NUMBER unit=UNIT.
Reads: value=2 unit=bar
